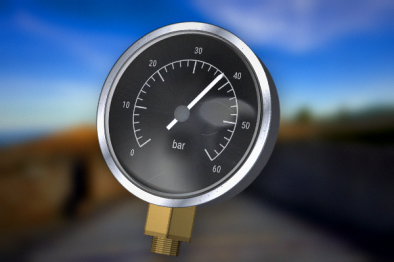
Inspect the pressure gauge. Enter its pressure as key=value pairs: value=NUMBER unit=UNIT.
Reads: value=38 unit=bar
